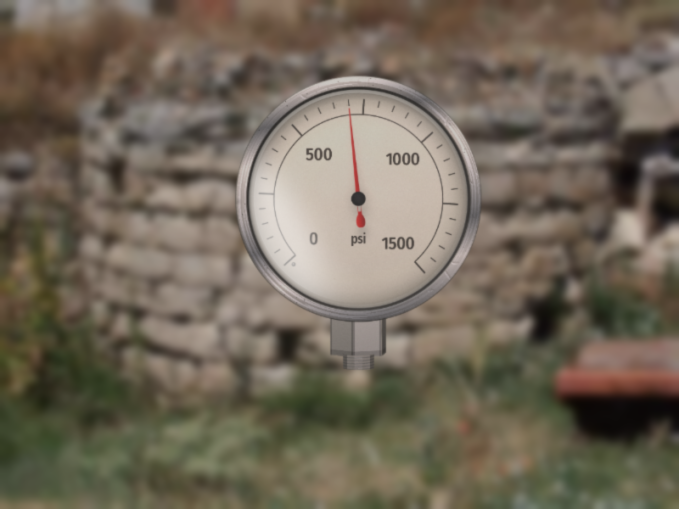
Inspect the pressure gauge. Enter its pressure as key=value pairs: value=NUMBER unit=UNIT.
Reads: value=700 unit=psi
